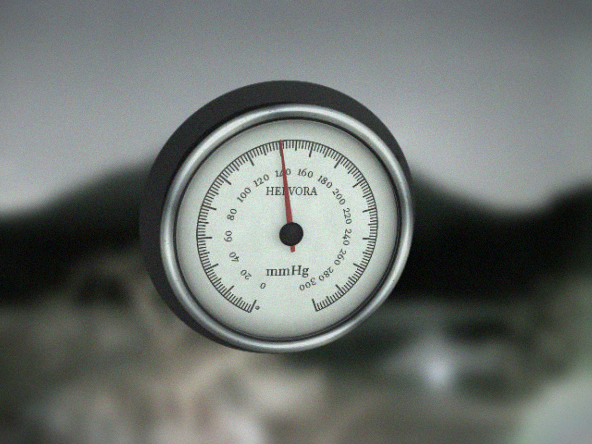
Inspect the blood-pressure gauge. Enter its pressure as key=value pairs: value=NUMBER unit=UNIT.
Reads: value=140 unit=mmHg
